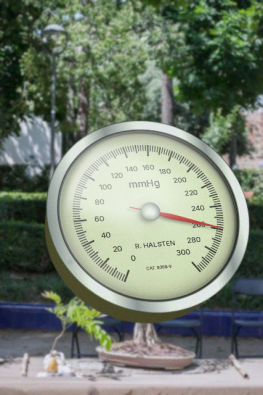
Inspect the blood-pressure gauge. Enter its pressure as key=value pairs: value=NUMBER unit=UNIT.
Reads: value=260 unit=mmHg
